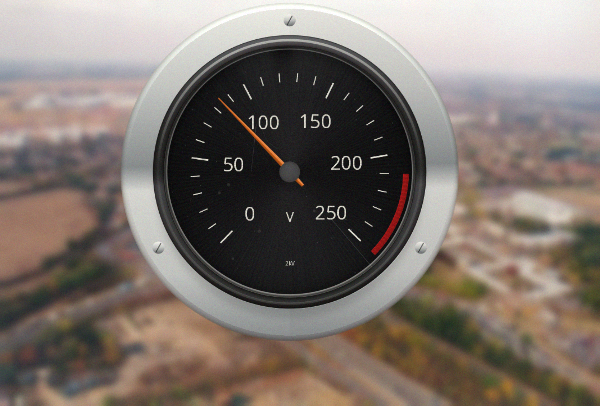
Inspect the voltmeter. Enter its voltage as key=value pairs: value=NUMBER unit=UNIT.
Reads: value=85 unit=V
